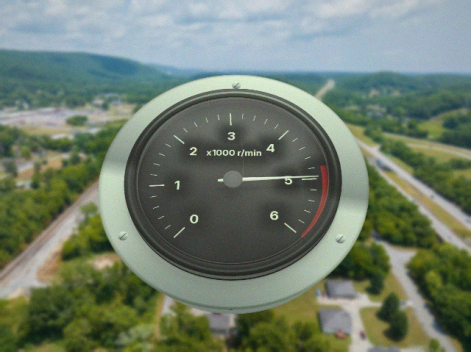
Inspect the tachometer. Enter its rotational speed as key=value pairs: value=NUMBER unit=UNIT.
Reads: value=5000 unit=rpm
